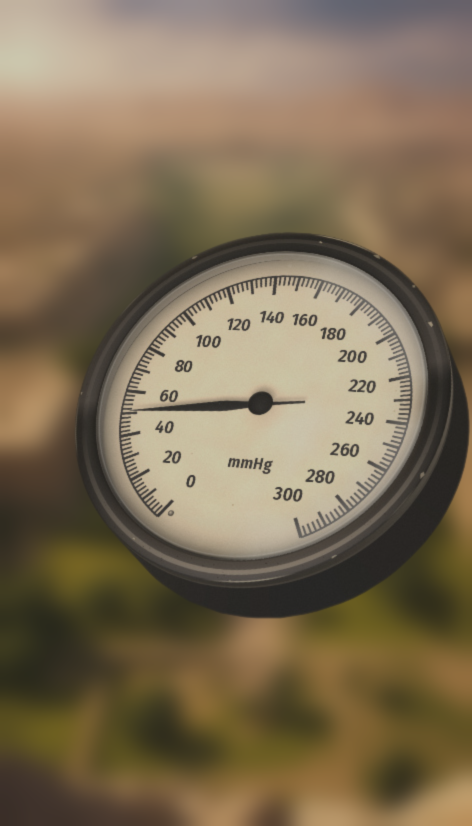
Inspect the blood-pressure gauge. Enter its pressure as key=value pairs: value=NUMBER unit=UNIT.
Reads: value=50 unit=mmHg
